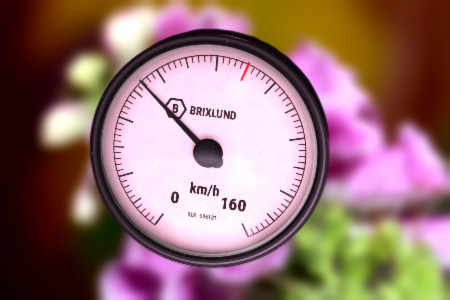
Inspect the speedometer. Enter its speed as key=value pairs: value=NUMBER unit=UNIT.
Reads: value=54 unit=km/h
